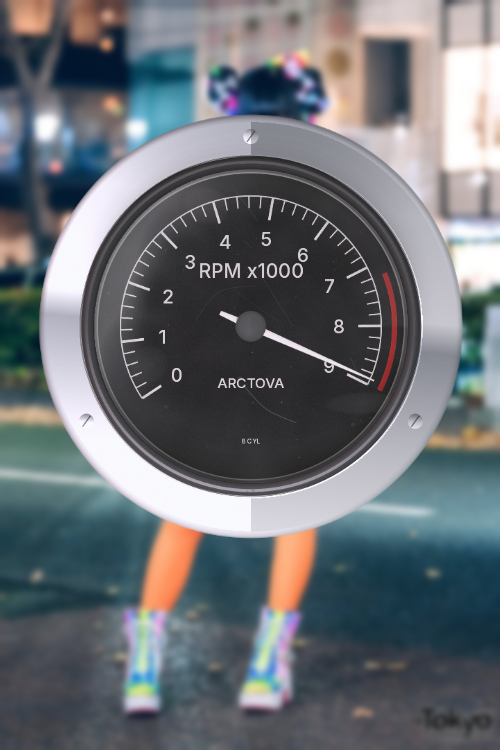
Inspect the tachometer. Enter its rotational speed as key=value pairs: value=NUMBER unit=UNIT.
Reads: value=8900 unit=rpm
